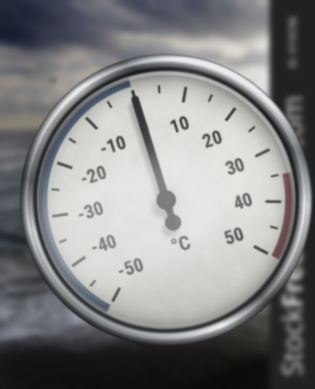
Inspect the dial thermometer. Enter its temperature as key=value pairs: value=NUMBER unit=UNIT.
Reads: value=0 unit=°C
